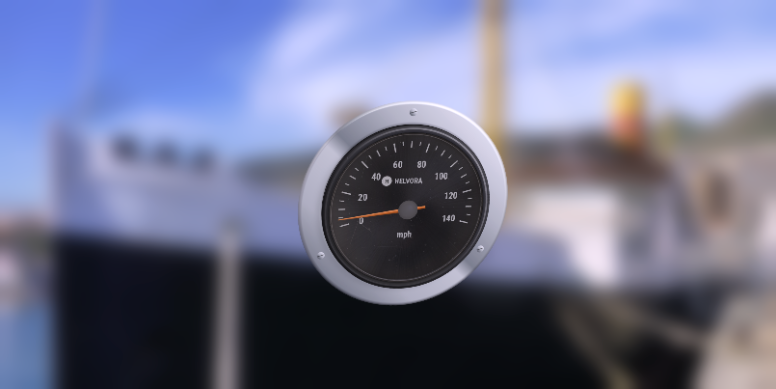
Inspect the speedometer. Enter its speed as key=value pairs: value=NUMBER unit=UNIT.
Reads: value=5 unit=mph
